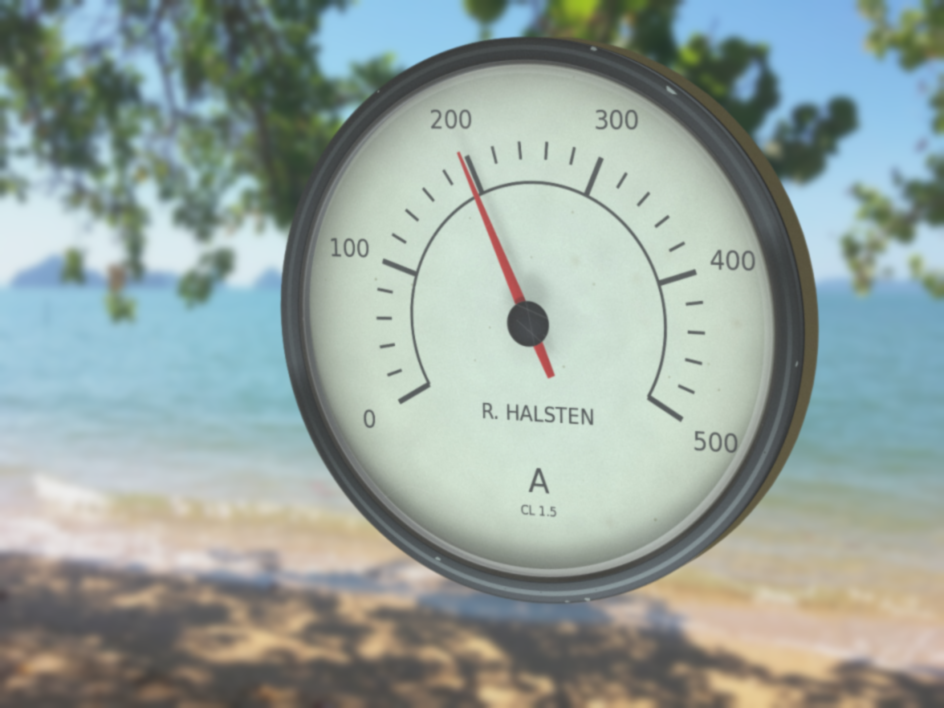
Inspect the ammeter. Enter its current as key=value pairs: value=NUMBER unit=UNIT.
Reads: value=200 unit=A
